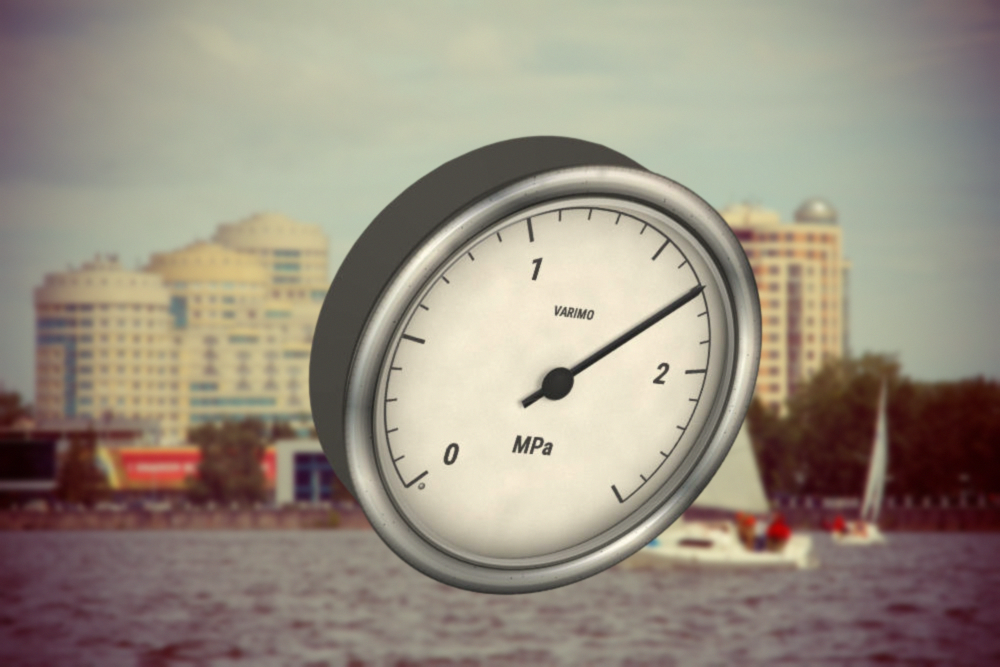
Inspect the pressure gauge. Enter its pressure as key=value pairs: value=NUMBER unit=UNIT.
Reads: value=1.7 unit=MPa
